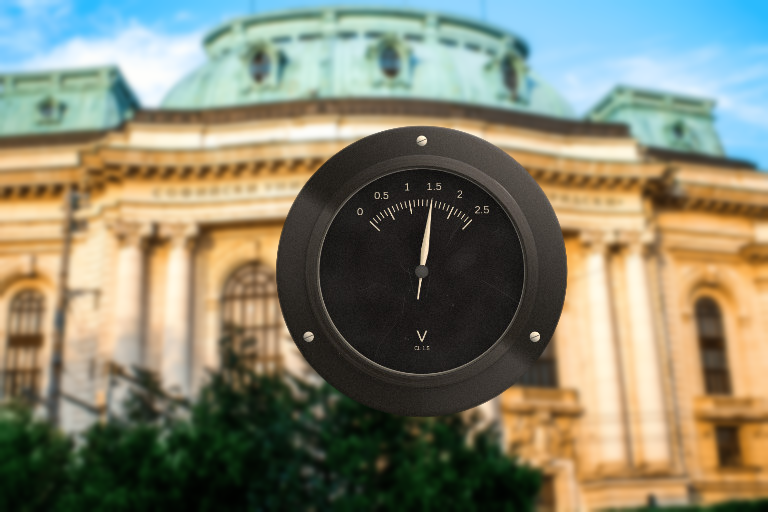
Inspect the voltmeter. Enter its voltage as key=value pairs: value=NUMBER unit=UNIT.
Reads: value=1.5 unit=V
